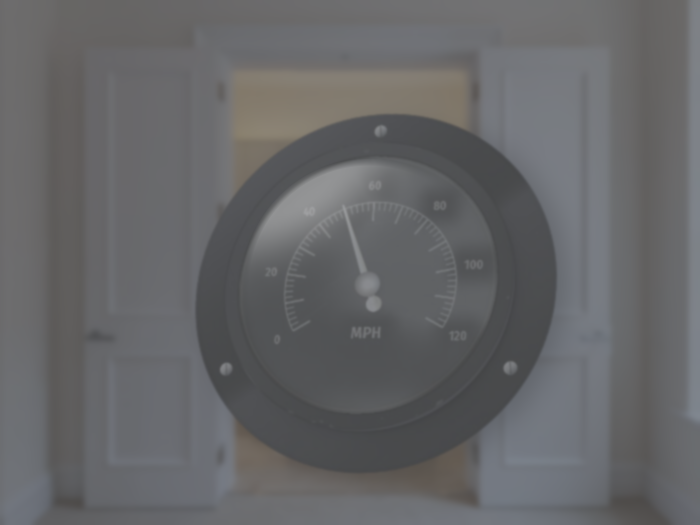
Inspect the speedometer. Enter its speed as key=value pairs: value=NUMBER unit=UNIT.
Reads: value=50 unit=mph
